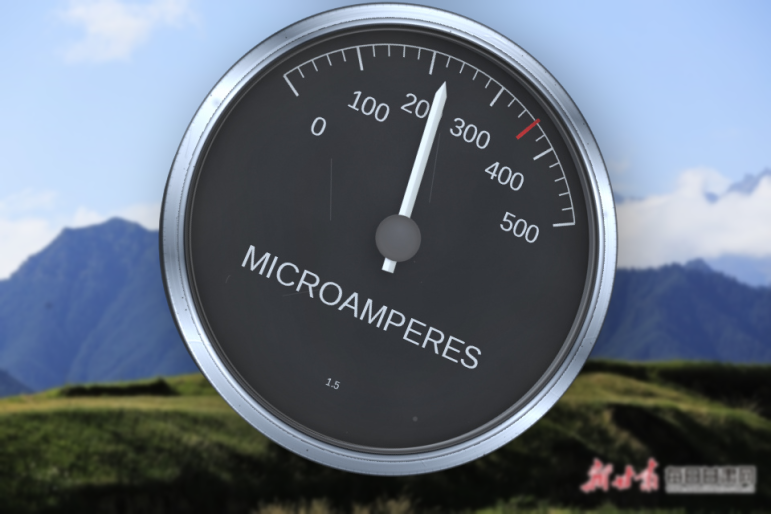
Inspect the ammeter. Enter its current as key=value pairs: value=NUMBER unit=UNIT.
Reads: value=220 unit=µA
